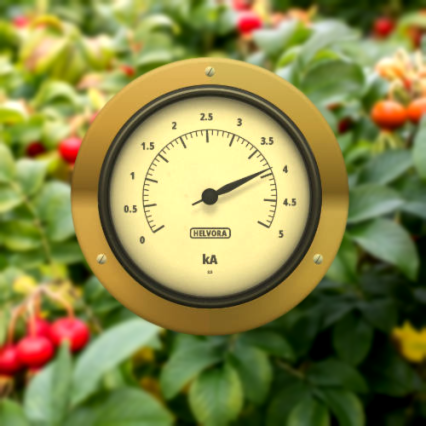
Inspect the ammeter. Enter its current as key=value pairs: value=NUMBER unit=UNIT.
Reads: value=3.9 unit=kA
